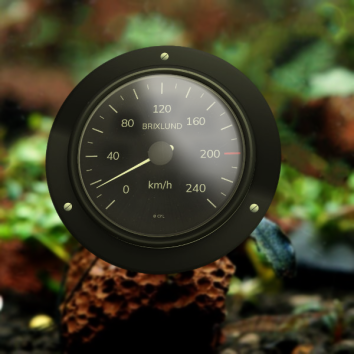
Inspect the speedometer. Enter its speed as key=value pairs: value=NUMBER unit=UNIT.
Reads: value=15 unit=km/h
